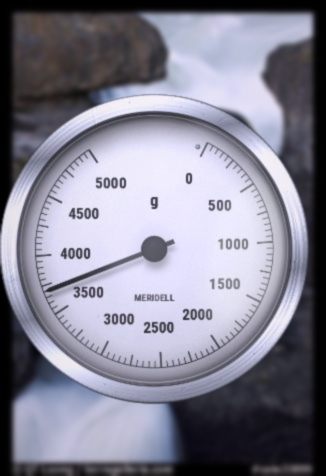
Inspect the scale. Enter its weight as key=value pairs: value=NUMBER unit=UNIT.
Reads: value=3700 unit=g
